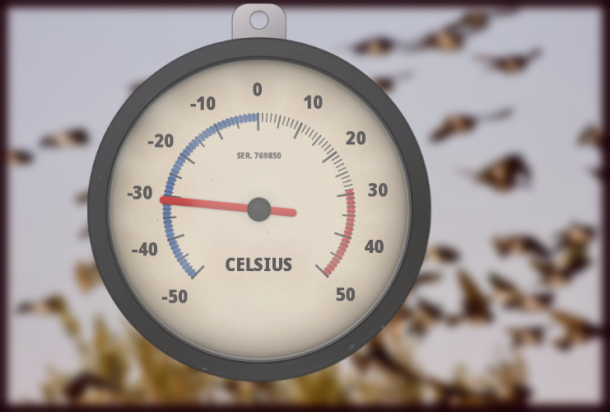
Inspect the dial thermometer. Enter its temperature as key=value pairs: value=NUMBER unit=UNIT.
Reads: value=-31 unit=°C
